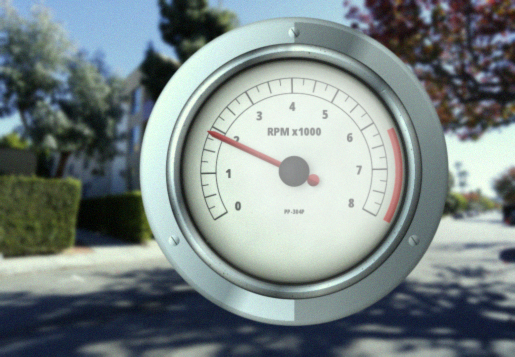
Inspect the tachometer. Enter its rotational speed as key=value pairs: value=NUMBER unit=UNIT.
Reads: value=1875 unit=rpm
